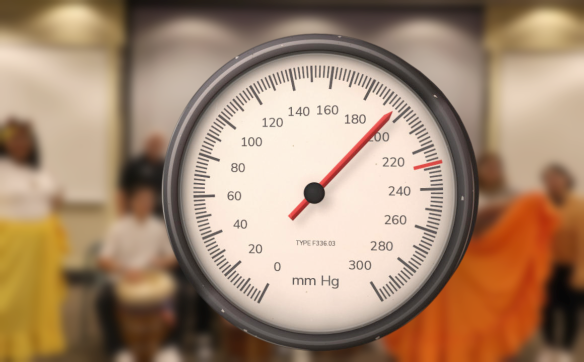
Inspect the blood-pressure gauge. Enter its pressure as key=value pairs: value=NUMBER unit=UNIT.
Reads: value=196 unit=mmHg
